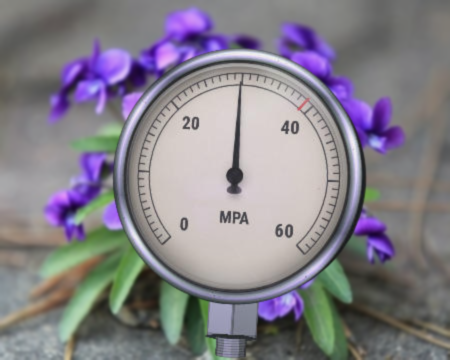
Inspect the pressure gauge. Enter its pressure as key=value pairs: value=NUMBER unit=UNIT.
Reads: value=30 unit=MPa
